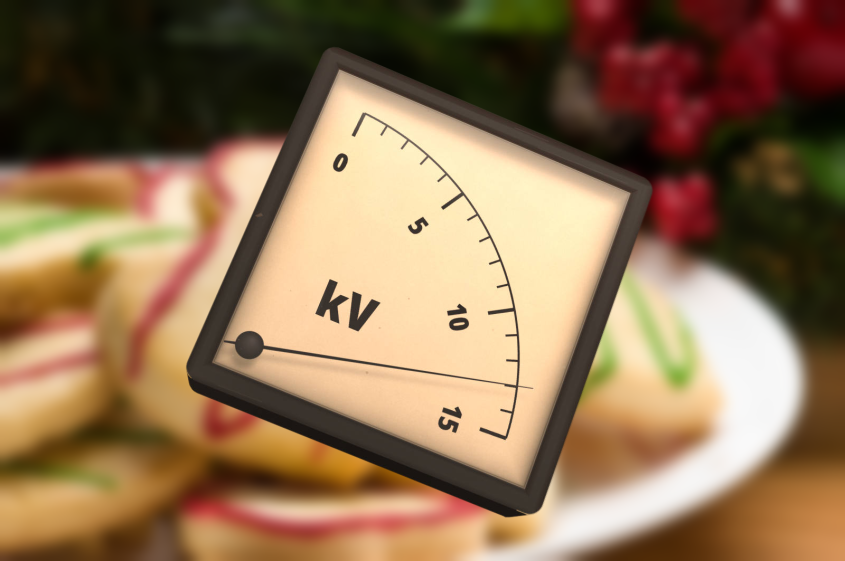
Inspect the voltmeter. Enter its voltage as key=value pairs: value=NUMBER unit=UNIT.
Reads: value=13 unit=kV
